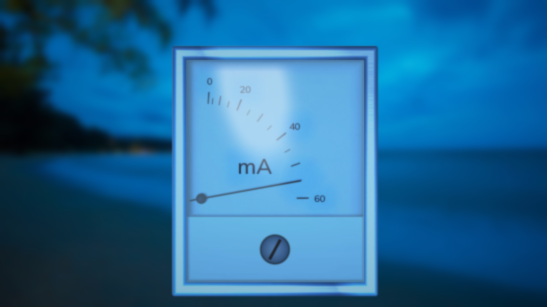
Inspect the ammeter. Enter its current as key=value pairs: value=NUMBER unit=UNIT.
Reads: value=55 unit=mA
